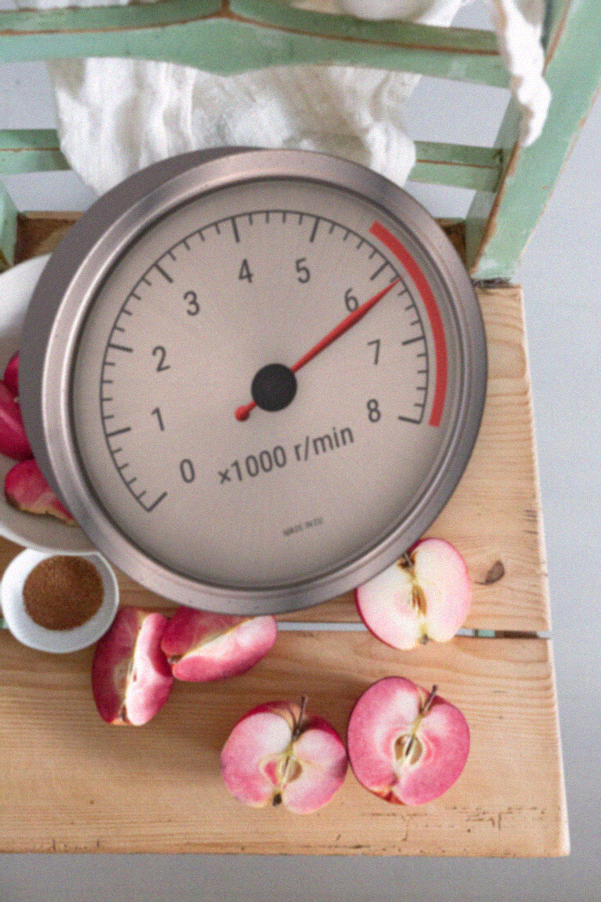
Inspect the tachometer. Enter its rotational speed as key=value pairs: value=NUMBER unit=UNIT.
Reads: value=6200 unit=rpm
